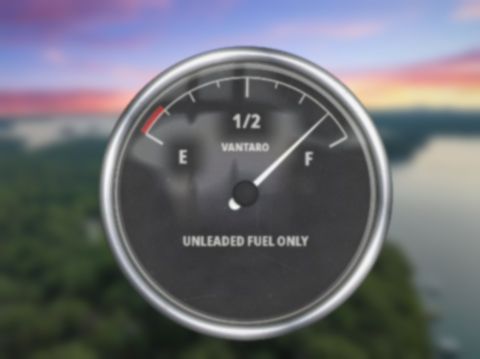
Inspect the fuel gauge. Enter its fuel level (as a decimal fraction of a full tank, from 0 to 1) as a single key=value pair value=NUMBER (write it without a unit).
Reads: value=0.875
